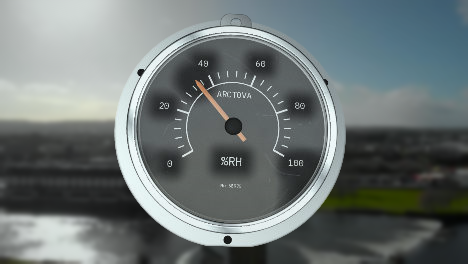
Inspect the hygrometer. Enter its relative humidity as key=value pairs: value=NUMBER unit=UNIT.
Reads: value=34 unit=%
